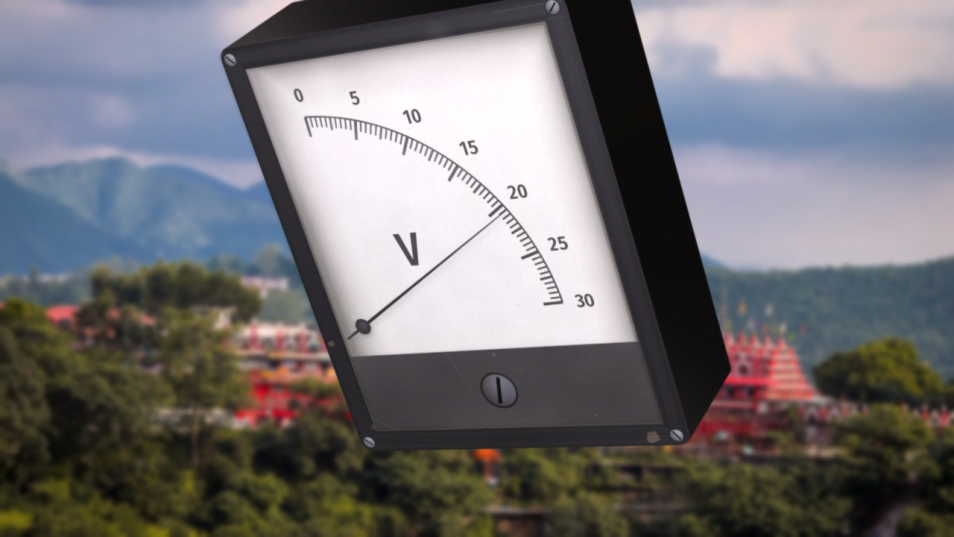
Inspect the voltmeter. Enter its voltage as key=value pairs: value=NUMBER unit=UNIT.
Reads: value=20.5 unit=V
